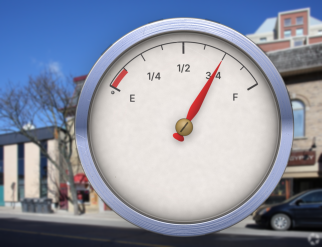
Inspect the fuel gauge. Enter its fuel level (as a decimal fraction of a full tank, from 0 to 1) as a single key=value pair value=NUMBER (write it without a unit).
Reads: value=0.75
